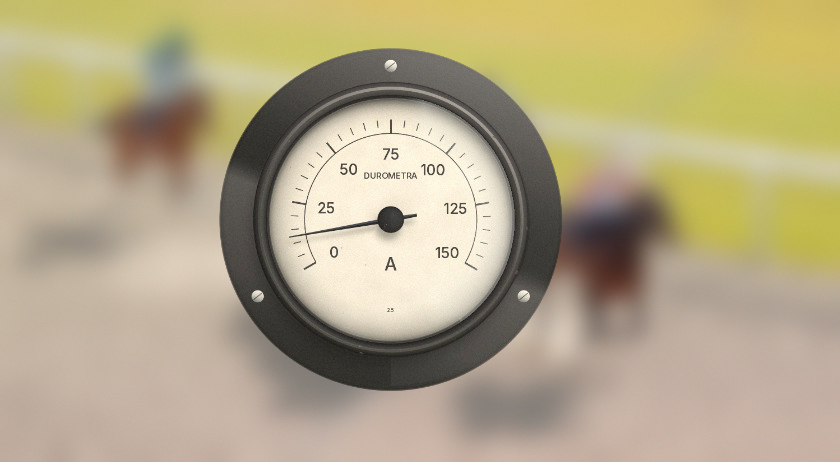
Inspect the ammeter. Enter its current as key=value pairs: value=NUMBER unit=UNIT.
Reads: value=12.5 unit=A
